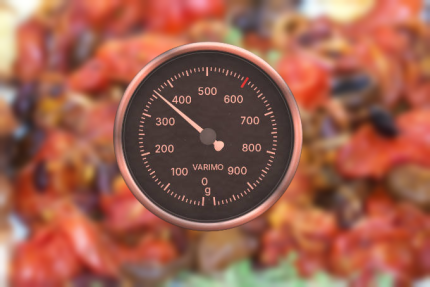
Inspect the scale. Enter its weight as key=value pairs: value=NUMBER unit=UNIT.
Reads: value=360 unit=g
